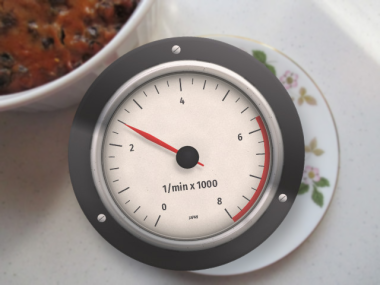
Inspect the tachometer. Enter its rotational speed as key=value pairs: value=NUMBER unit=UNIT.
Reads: value=2500 unit=rpm
